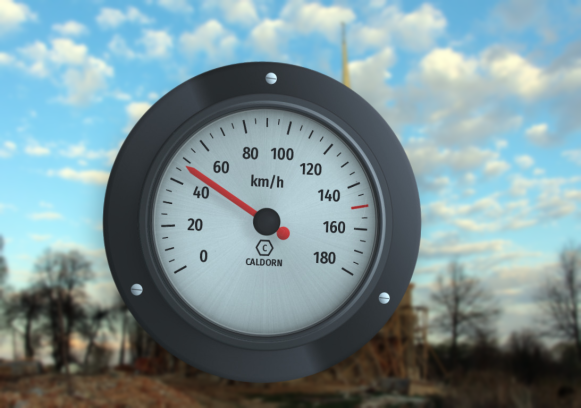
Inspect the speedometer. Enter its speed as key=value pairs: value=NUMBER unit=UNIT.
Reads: value=47.5 unit=km/h
